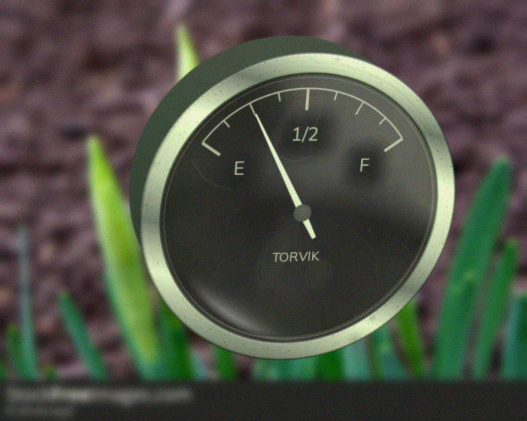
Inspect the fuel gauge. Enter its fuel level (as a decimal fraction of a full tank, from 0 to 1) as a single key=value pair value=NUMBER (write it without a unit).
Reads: value=0.25
